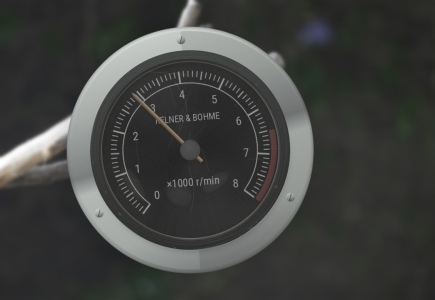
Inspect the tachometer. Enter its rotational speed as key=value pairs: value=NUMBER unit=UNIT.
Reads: value=2900 unit=rpm
